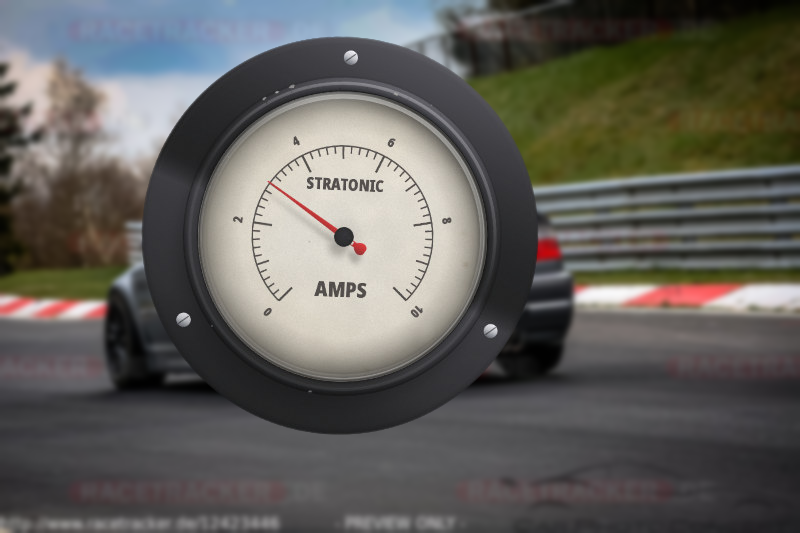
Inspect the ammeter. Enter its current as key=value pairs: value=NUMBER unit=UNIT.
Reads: value=3 unit=A
